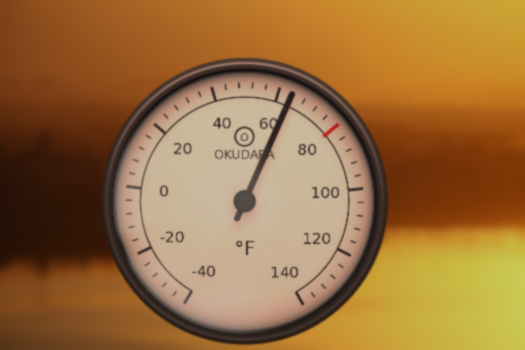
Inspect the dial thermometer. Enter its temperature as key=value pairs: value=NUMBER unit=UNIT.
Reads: value=64 unit=°F
